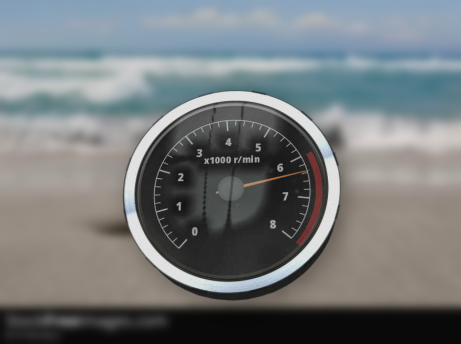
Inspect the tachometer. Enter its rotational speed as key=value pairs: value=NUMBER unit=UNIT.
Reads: value=6400 unit=rpm
